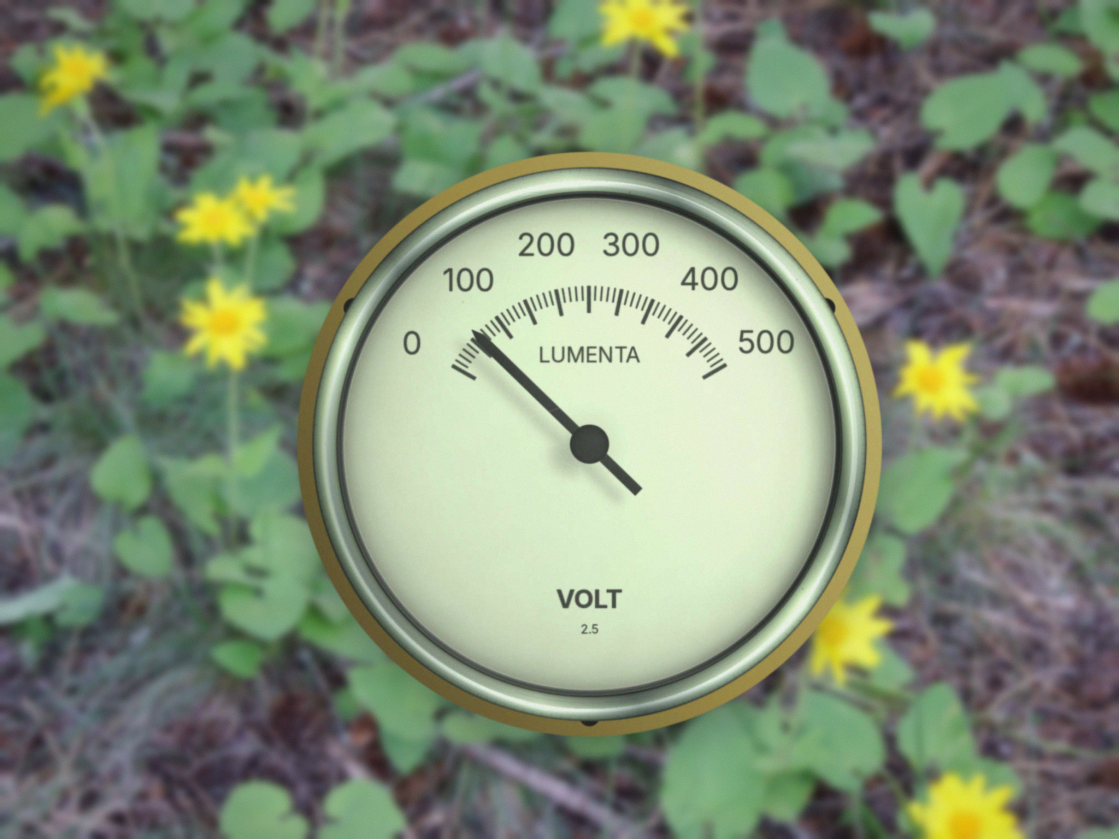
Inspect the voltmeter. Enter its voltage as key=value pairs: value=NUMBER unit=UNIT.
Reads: value=60 unit=V
